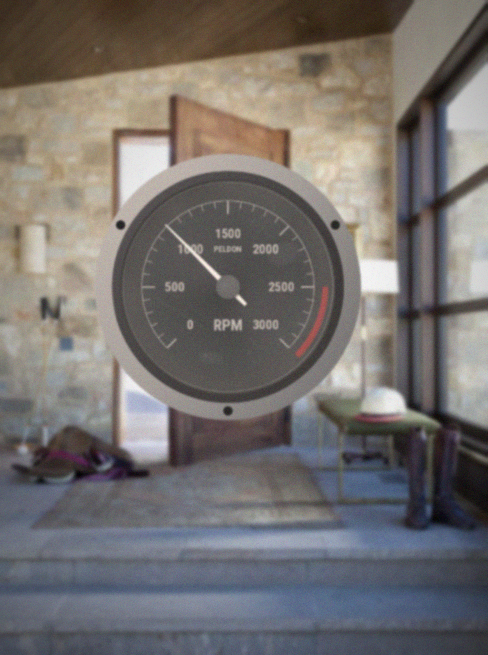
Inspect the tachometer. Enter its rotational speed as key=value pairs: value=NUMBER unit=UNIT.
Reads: value=1000 unit=rpm
